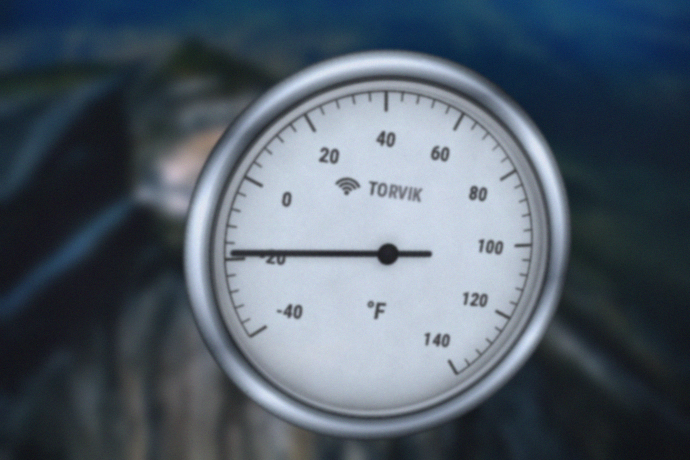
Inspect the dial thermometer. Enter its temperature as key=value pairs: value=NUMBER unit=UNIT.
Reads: value=-18 unit=°F
